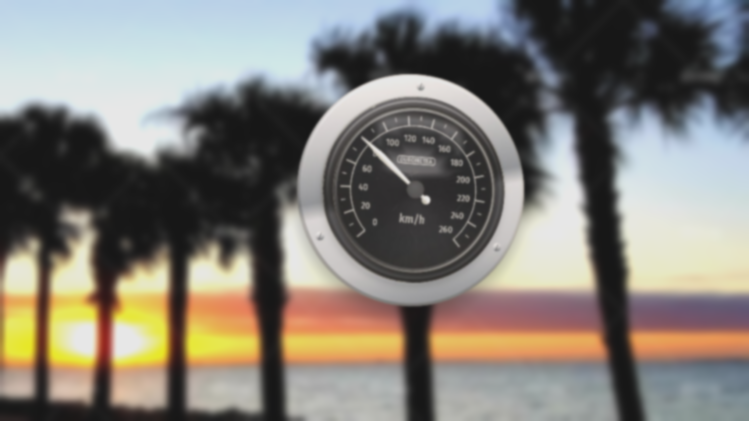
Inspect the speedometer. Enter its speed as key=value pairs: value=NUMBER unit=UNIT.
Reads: value=80 unit=km/h
